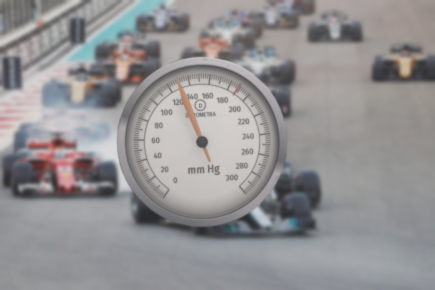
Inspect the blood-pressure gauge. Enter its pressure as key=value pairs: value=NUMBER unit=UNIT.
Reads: value=130 unit=mmHg
